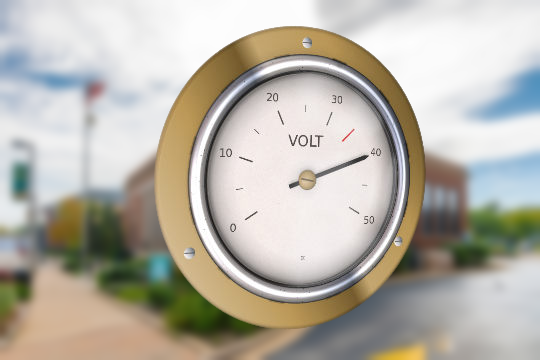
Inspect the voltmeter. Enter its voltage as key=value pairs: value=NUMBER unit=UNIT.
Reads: value=40 unit=V
